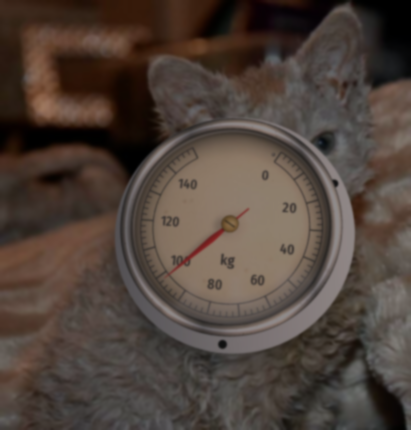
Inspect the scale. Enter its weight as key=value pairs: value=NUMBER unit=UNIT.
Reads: value=98 unit=kg
